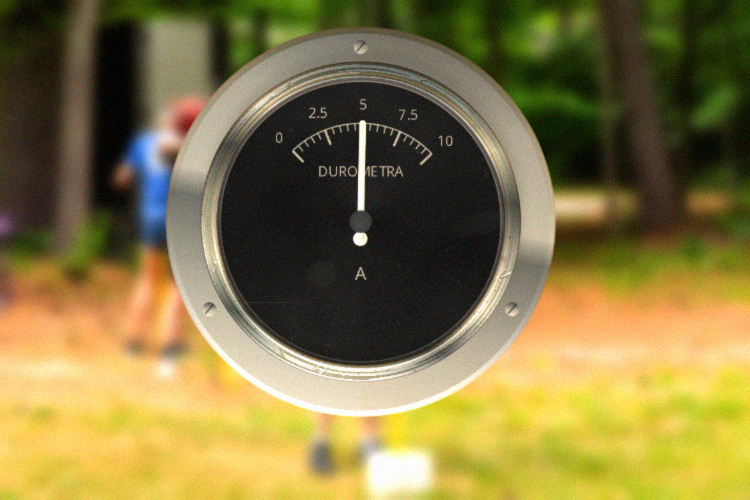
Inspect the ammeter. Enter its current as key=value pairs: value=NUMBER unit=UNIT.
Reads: value=5 unit=A
